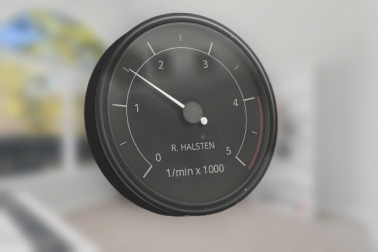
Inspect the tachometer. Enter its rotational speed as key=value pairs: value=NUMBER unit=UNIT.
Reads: value=1500 unit=rpm
